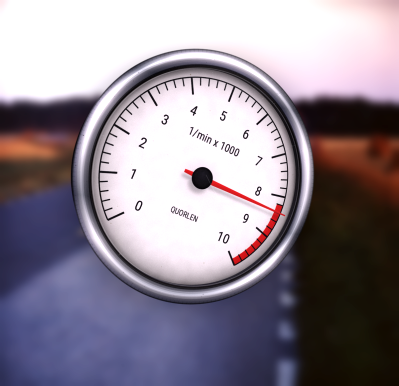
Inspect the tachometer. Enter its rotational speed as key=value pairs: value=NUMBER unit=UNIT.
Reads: value=8400 unit=rpm
